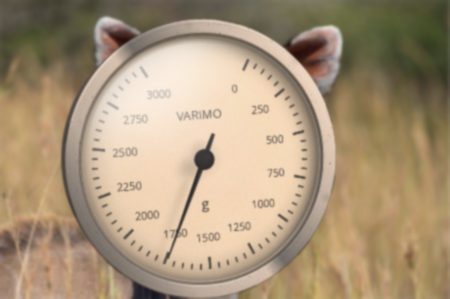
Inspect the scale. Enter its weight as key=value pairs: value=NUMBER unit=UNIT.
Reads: value=1750 unit=g
